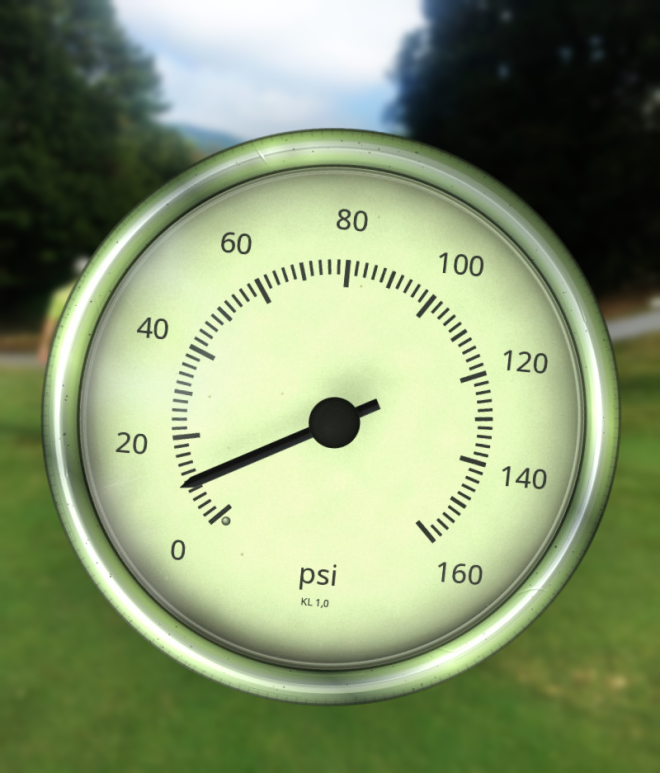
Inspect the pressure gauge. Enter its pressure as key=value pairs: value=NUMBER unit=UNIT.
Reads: value=10 unit=psi
